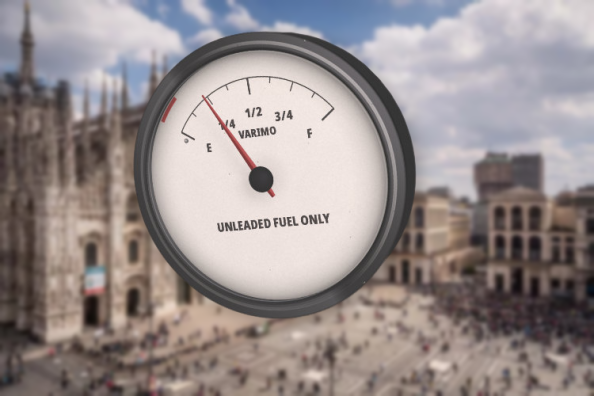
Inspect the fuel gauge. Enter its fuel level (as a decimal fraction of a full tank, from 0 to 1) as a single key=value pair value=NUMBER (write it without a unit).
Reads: value=0.25
